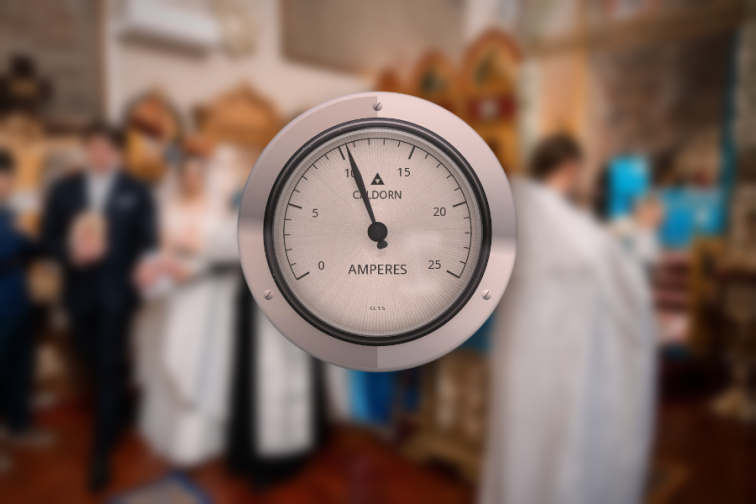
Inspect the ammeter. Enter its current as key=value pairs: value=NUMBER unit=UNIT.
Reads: value=10.5 unit=A
